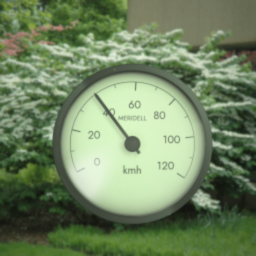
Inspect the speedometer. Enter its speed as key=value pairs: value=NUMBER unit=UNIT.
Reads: value=40 unit=km/h
